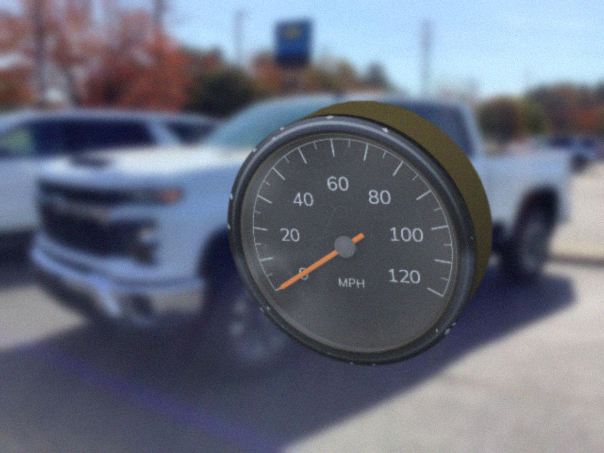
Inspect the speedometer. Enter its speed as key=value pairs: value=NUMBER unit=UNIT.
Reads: value=0 unit=mph
